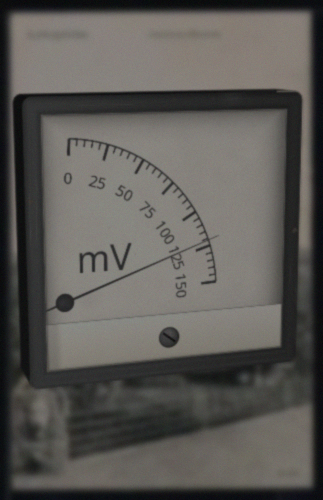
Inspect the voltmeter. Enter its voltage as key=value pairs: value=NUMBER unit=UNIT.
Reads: value=120 unit=mV
